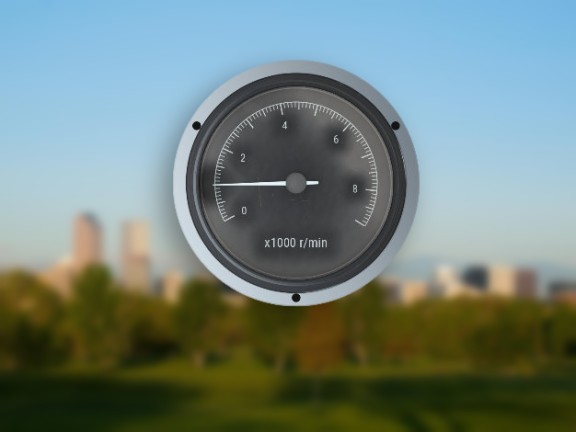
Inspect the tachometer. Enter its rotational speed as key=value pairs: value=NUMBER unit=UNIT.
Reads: value=1000 unit=rpm
